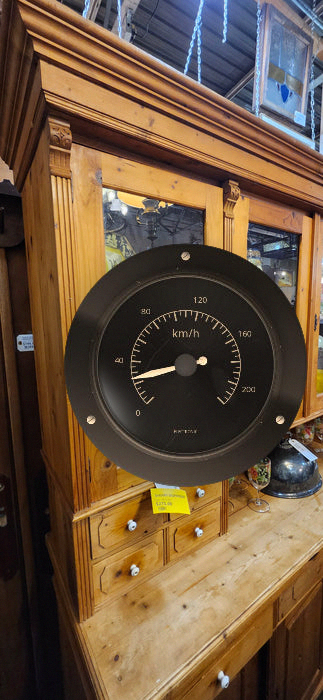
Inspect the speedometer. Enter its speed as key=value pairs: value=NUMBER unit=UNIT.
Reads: value=25 unit=km/h
